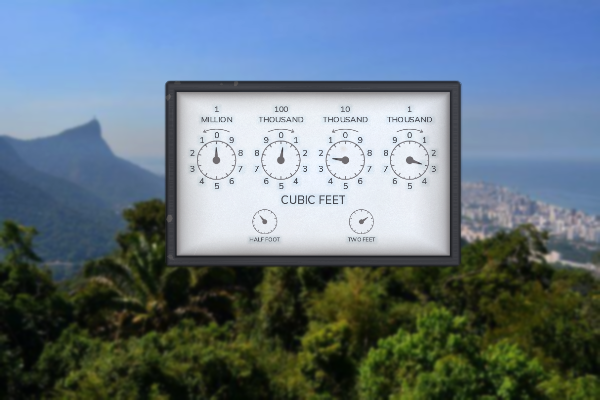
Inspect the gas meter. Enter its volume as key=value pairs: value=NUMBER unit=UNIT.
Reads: value=2300 unit=ft³
